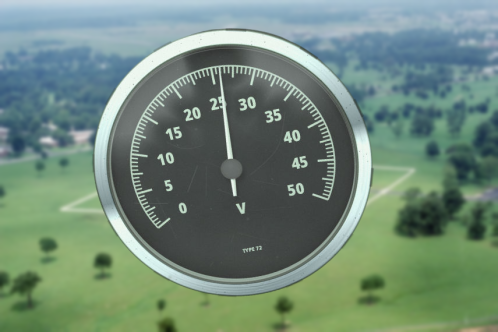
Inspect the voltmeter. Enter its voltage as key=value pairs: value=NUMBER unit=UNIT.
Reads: value=26 unit=V
